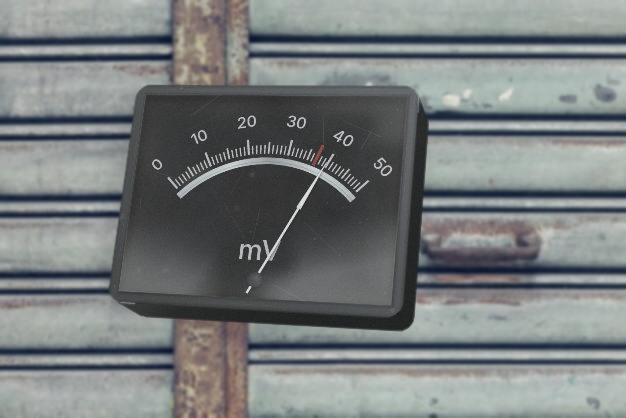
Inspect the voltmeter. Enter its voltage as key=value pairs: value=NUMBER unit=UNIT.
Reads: value=40 unit=mV
